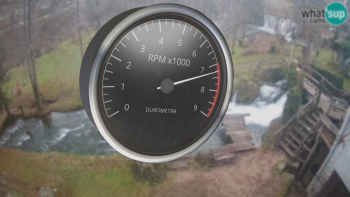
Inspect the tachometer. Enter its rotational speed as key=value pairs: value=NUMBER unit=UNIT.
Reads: value=7250 unit=rpm
